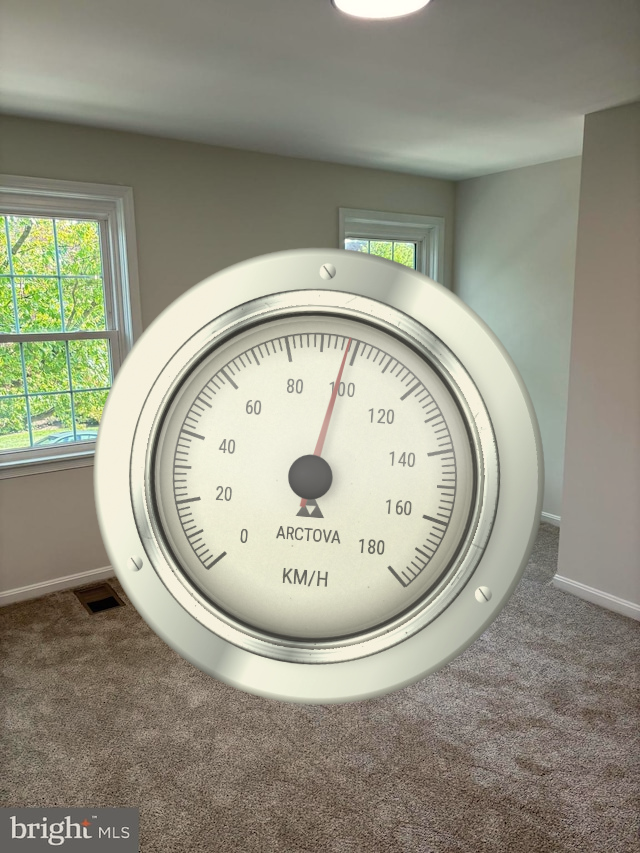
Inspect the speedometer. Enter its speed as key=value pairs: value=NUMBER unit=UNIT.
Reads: value=98 unit=km/h
